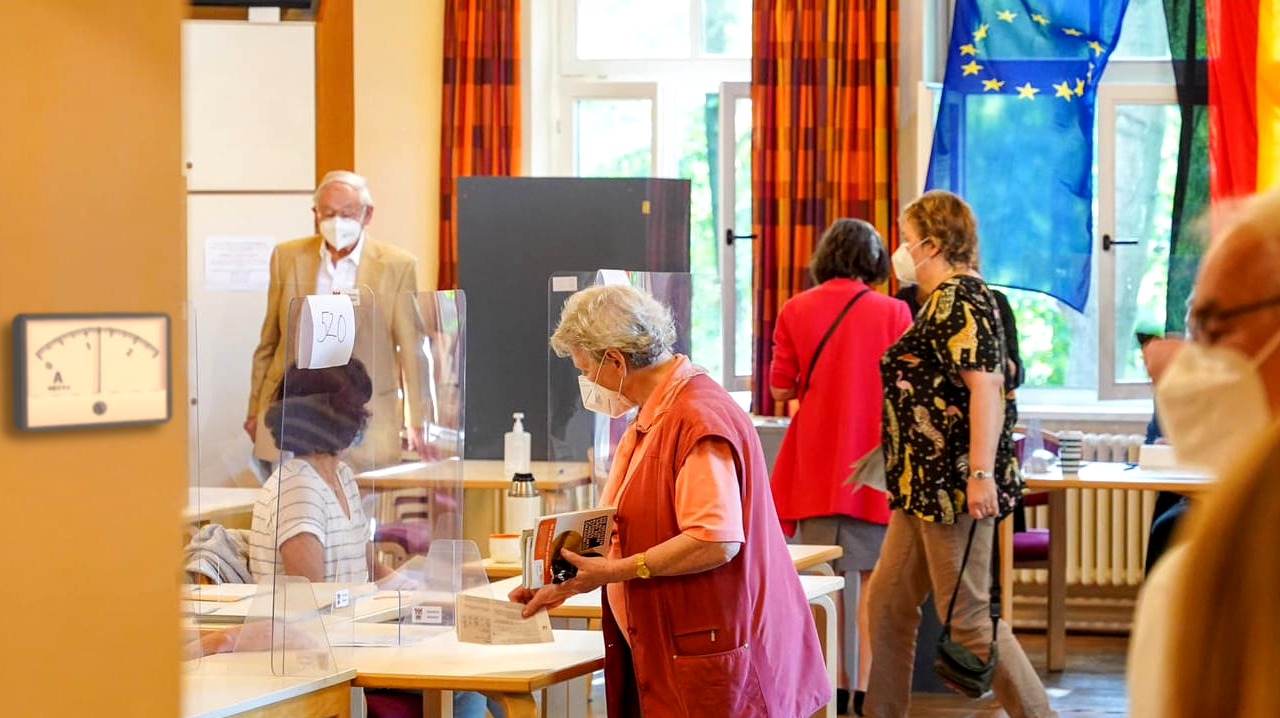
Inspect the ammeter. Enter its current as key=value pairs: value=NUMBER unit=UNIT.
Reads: value=1.25 unit=A
